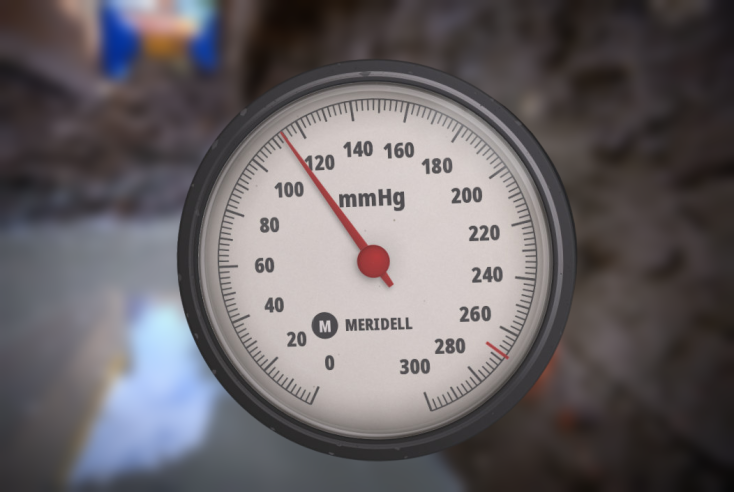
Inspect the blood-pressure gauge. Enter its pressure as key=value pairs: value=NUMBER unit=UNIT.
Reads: value=114 unit=mmHg
